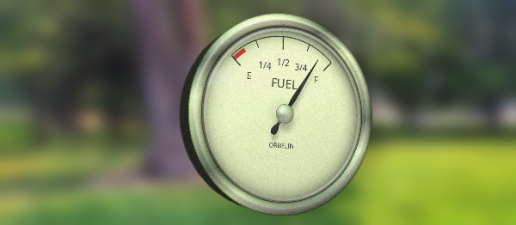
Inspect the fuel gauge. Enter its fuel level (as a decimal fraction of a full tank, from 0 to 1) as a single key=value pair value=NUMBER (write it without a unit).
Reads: value=0.875
